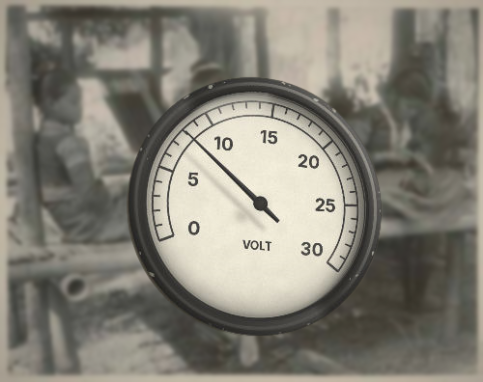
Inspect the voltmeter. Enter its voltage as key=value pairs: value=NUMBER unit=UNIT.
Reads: value=8 unit=V
